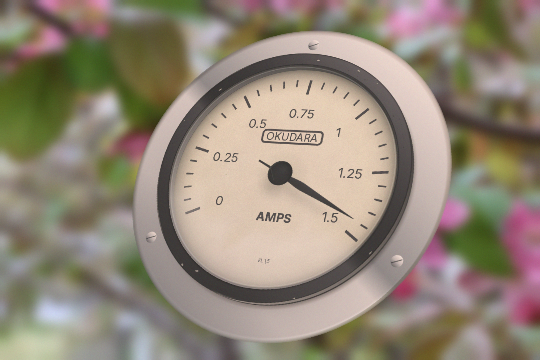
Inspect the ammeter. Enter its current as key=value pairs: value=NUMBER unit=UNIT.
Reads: value=1.45 unit=A
